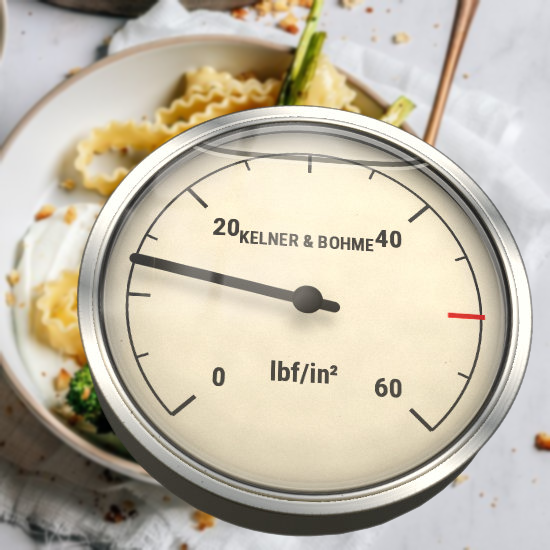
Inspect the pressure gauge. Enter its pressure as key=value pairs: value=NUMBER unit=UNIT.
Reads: value=12.5 unit=psi
